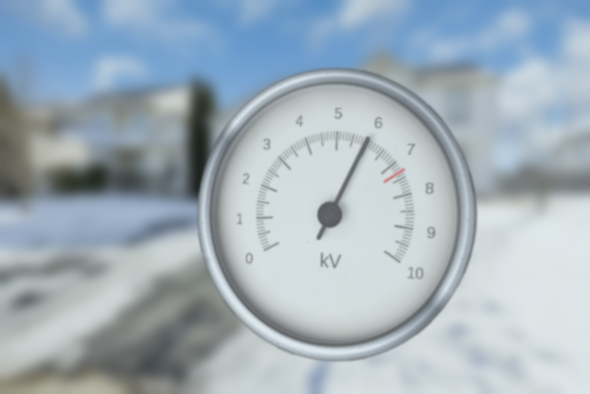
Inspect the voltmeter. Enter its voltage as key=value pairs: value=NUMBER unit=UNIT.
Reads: value=6 unit=kV
